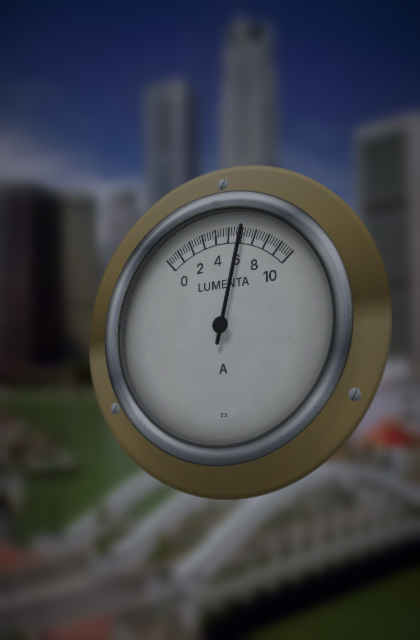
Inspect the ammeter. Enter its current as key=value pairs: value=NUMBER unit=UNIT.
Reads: value=6 unit=A
